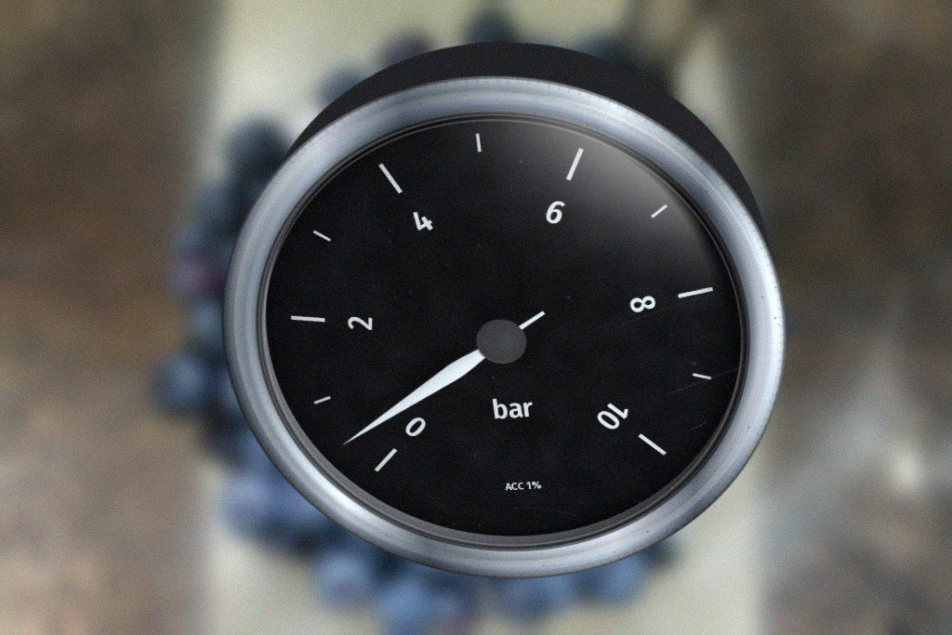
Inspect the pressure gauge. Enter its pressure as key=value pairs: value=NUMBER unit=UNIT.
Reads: value=0.5 unit=bar
